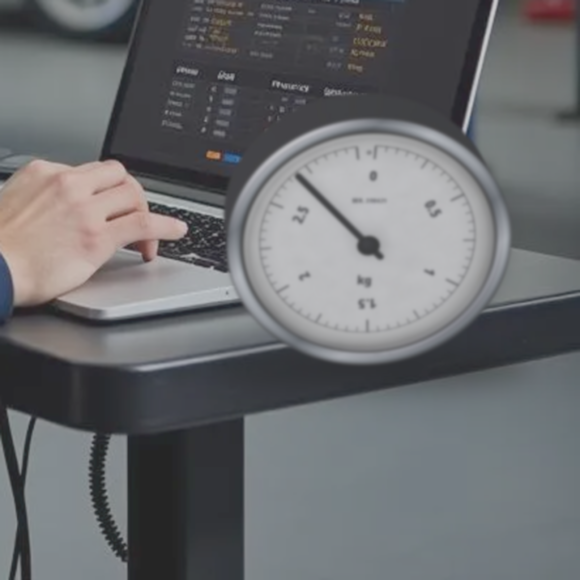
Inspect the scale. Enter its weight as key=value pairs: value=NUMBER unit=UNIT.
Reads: value=2.7 unit=kg
